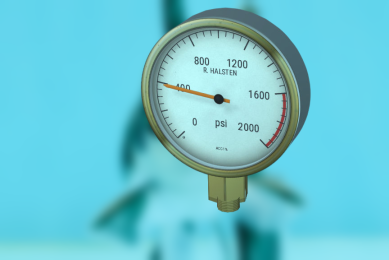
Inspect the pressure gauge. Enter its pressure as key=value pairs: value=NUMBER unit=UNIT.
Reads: value=400 unit=psi
